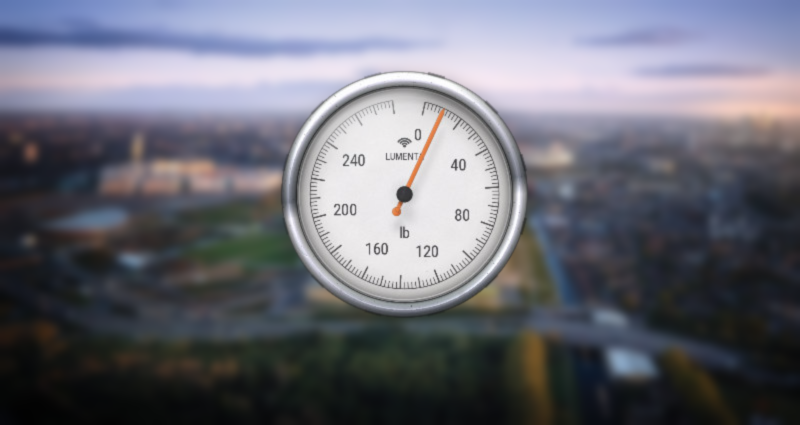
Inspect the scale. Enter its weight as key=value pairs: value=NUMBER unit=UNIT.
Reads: value=10 unit=lb
